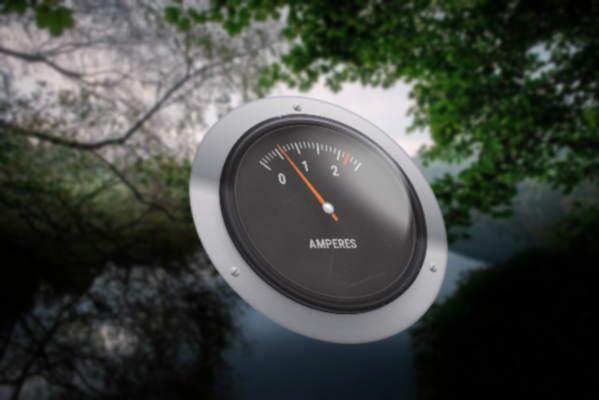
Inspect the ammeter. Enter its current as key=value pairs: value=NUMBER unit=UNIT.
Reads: value=0.5 unit=A
